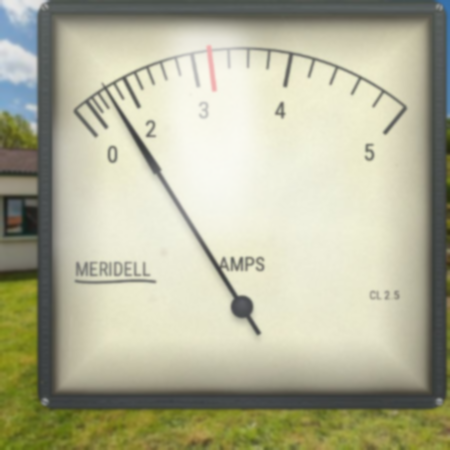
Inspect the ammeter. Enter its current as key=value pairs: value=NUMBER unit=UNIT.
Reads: value=1.6 unit=A
